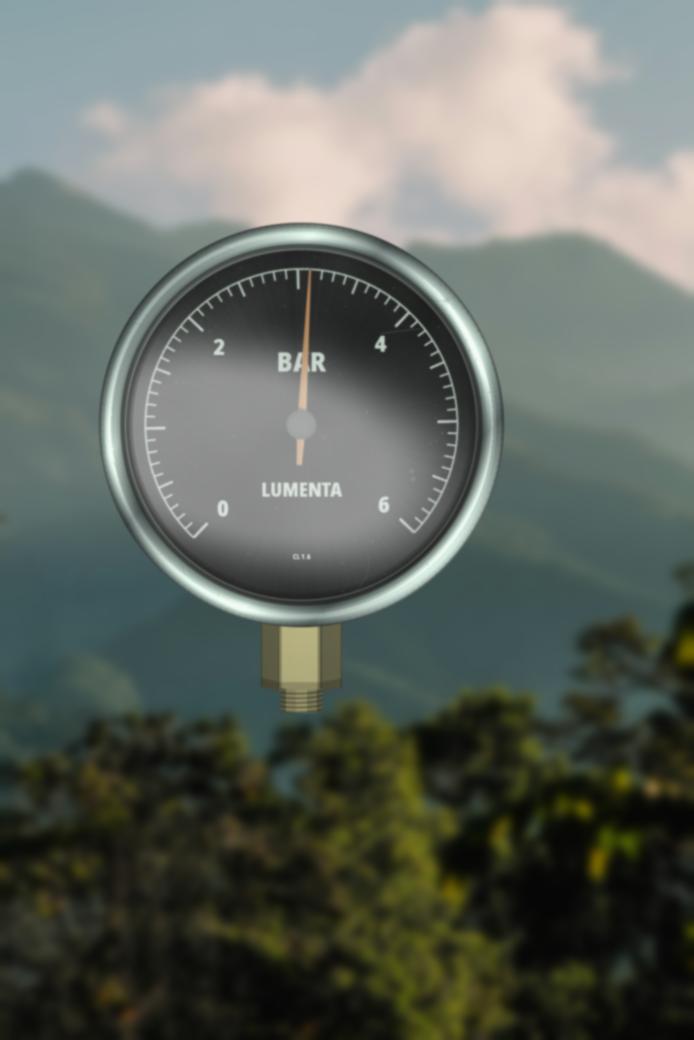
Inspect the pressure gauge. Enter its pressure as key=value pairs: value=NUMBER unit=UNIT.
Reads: value=3.1 unit=bar
